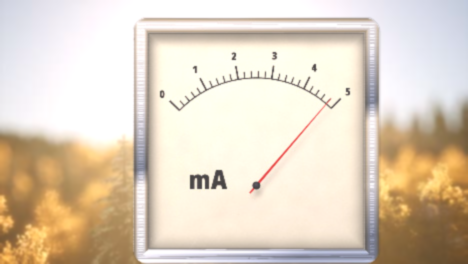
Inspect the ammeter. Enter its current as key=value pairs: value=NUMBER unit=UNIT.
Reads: value=4.8 unit=mA
